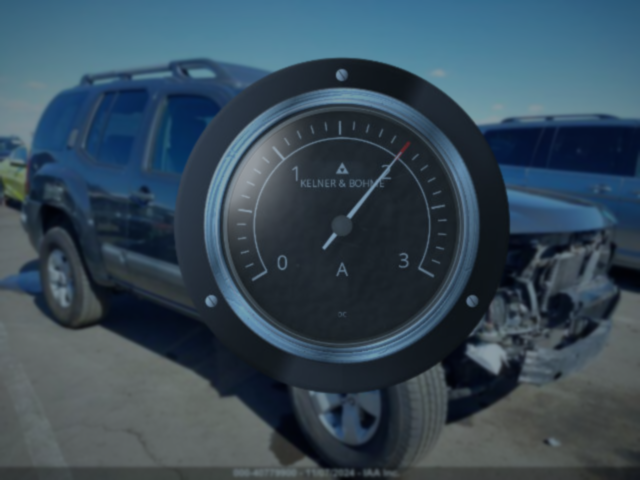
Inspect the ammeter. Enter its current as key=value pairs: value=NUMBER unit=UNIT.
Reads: value=2 unit=A
